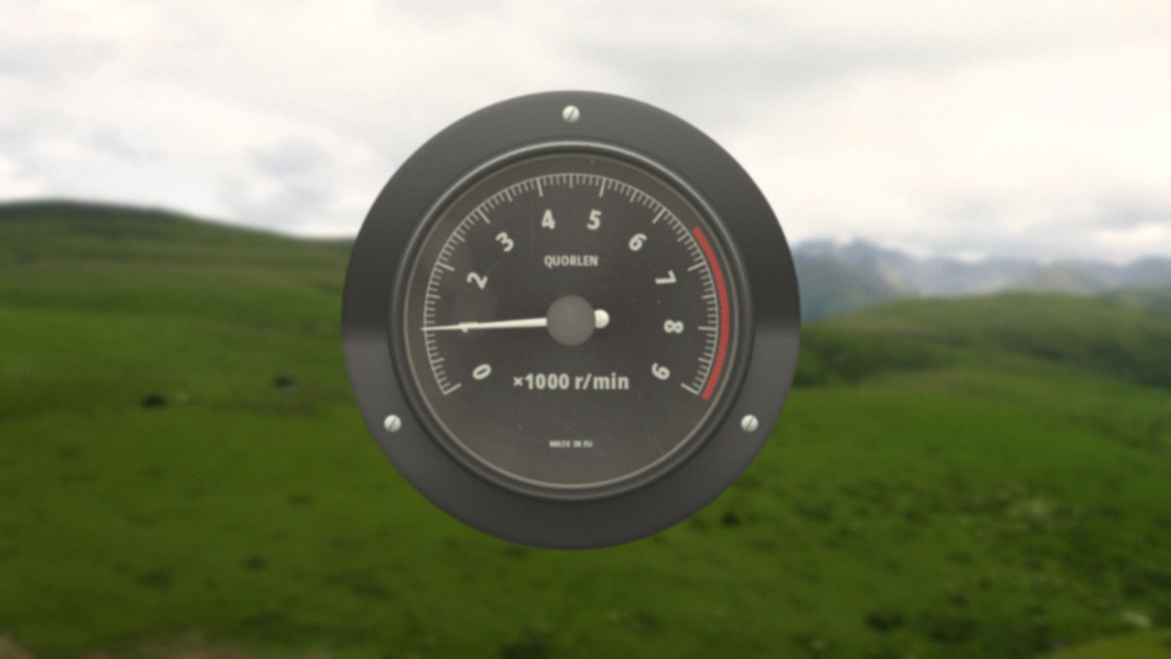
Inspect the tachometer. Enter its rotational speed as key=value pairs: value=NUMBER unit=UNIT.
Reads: value=1000 unit=rpm
